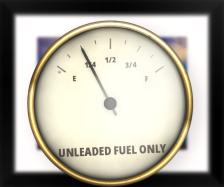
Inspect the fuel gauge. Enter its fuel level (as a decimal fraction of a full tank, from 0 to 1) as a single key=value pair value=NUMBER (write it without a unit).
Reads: value=0.25
